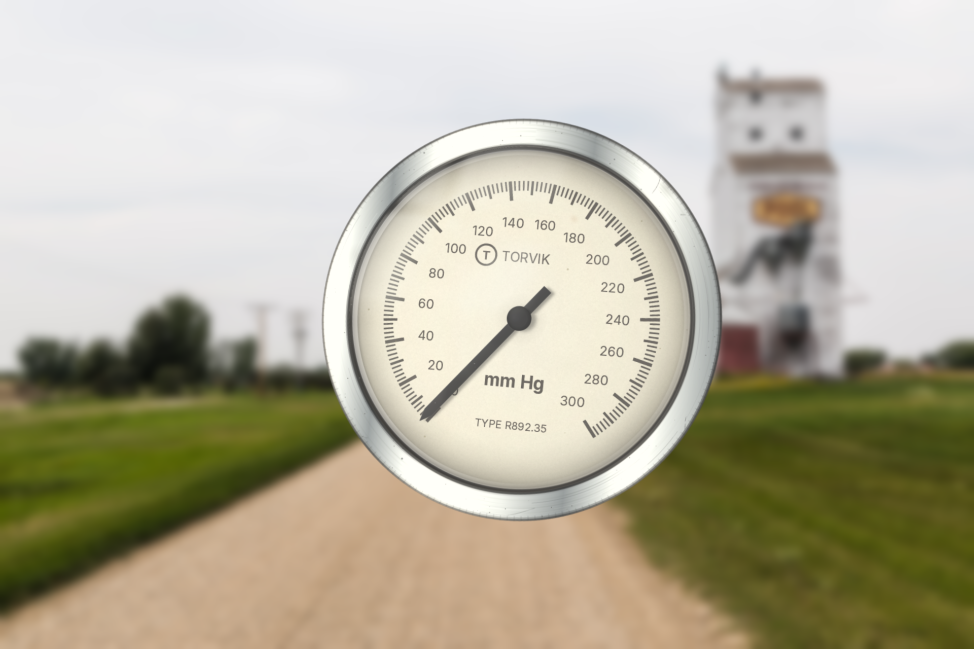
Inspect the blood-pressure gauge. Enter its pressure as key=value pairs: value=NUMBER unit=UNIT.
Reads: value=2 unit=mmHg
